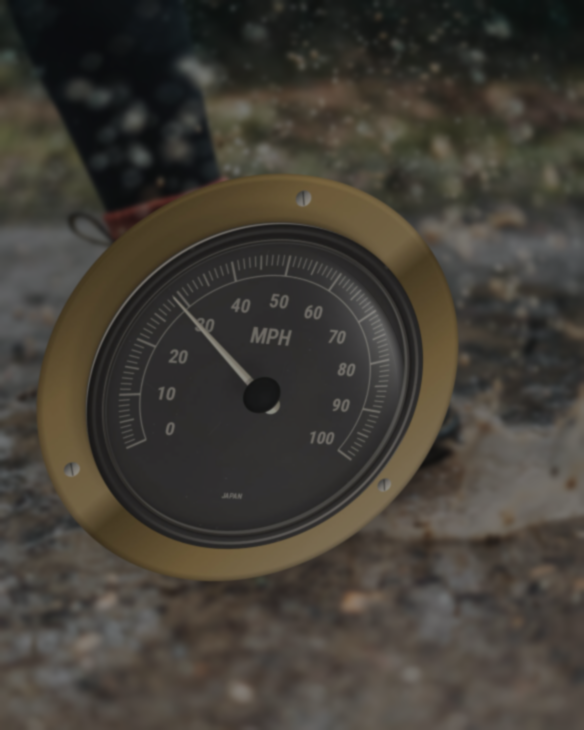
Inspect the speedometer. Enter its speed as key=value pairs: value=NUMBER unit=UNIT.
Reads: value=29 unit=mph
